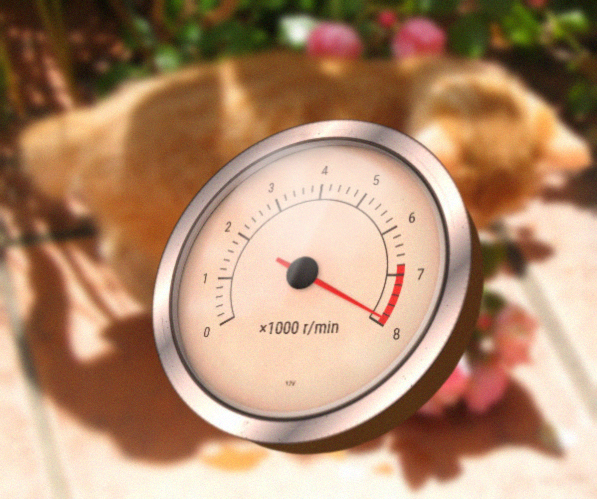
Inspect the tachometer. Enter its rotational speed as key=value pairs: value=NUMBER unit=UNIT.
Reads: value=7900 unit=rpm
